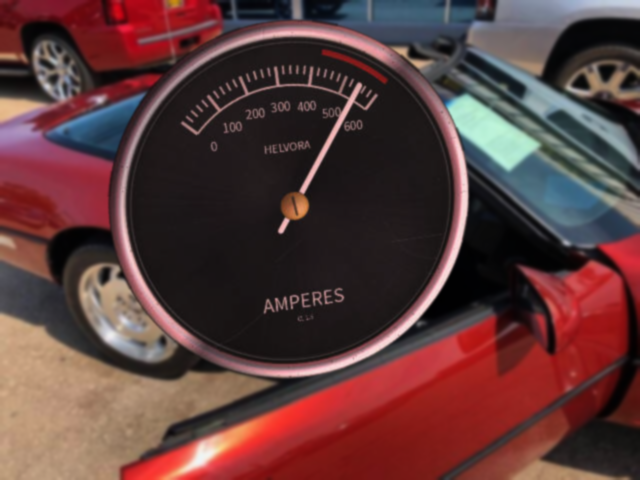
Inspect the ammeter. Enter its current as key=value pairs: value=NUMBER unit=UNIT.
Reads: value=540 unit=A
